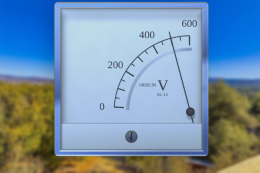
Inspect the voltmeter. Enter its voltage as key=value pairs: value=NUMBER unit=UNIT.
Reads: value=500 unit=V
